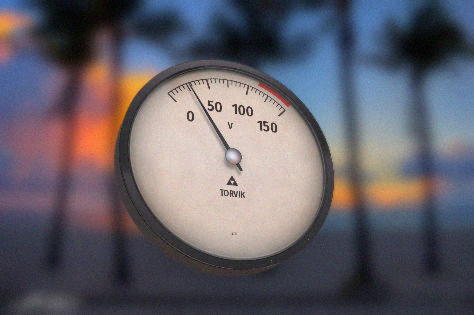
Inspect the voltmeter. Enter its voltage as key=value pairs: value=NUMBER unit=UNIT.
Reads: value=25 unit=V
